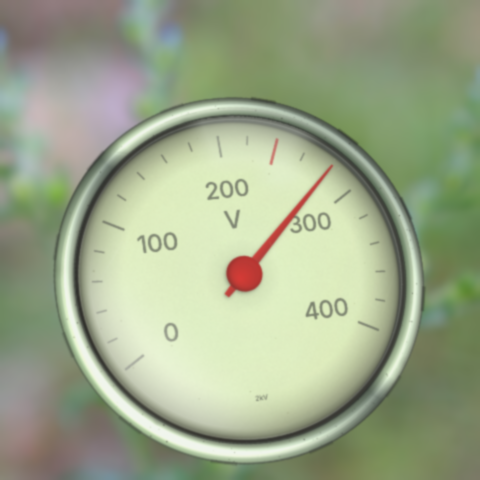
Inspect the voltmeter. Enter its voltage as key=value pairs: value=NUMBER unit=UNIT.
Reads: value=280 unit=V
